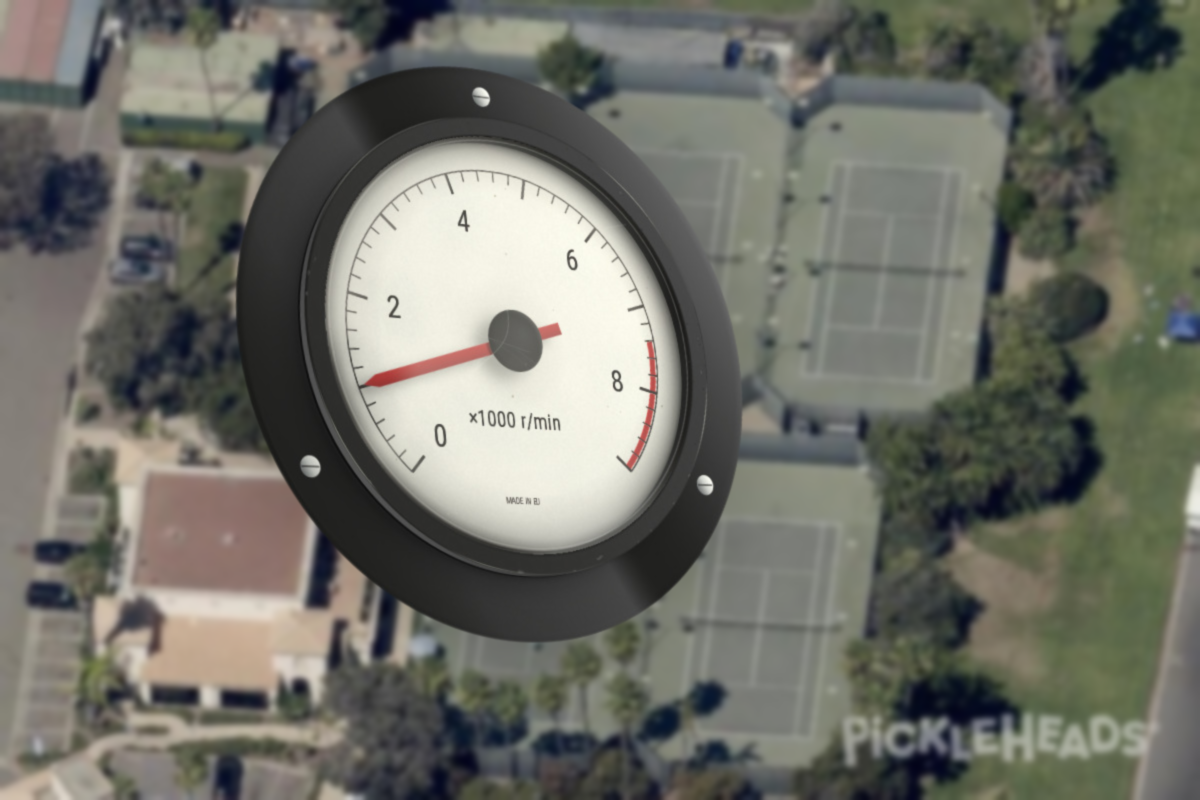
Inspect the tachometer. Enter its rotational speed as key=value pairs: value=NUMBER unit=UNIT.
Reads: value=1000 unit=rpm
